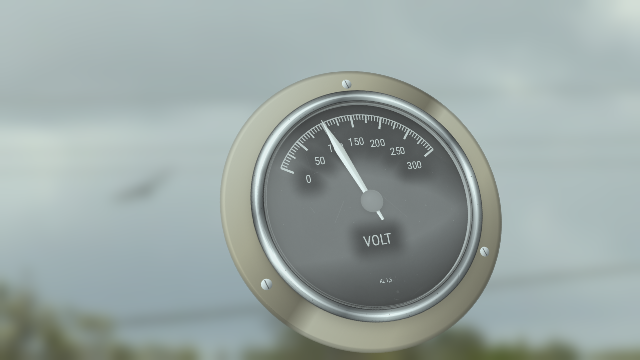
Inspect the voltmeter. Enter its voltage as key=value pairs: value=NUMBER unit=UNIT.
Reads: value=100 unit=V
